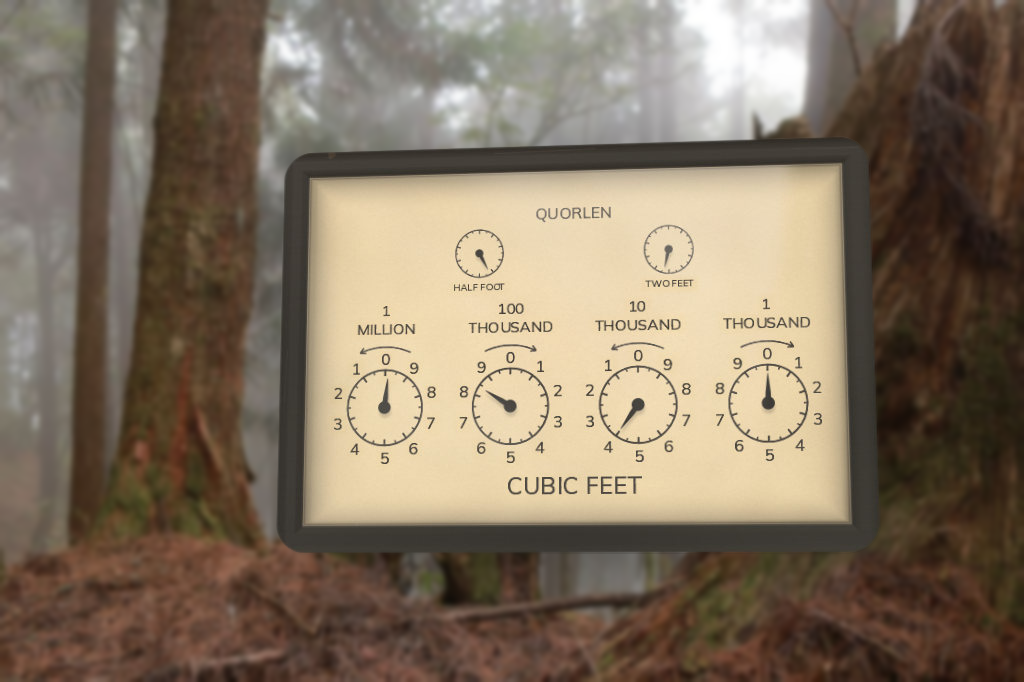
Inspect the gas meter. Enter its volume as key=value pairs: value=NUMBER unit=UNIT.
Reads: value=984000 unit=ft³
